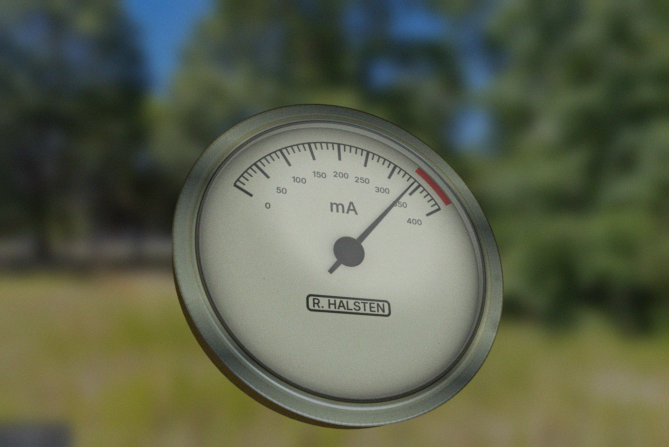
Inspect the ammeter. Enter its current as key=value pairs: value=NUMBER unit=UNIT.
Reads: value=340 unit=mA
